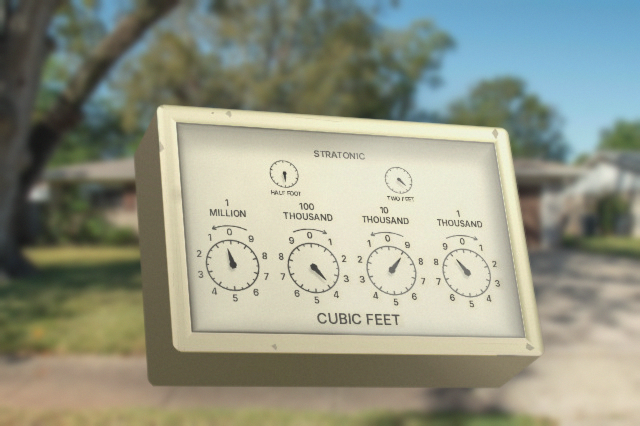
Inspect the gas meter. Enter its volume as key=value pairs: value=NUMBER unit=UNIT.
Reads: value=38900 unit=ft³
